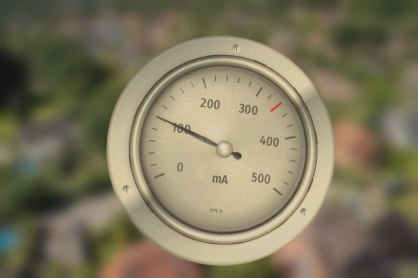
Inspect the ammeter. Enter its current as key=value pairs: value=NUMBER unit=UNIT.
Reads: value=100 unit=mA
